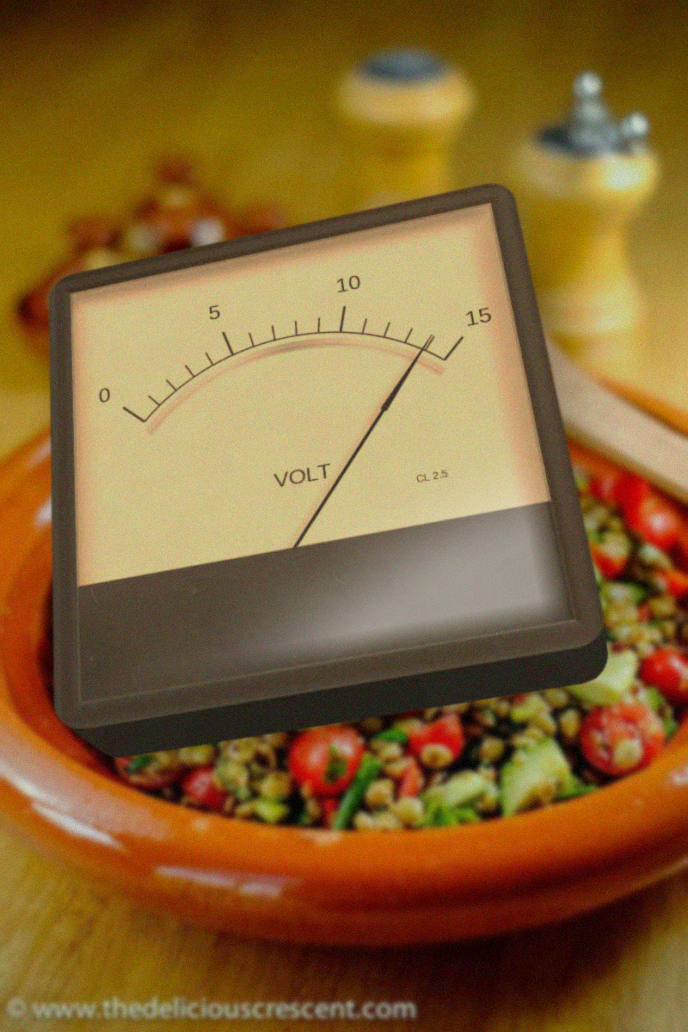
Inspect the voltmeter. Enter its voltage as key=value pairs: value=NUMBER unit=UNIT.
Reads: value=14 unit=V
